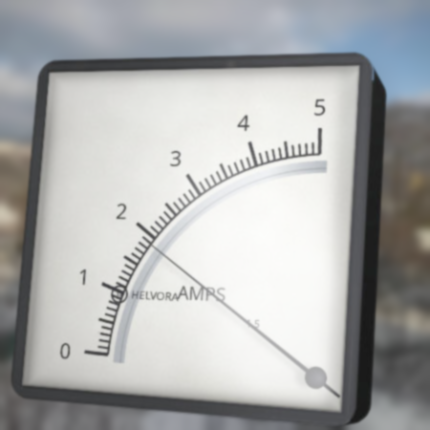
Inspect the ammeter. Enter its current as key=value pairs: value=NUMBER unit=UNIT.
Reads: value=1.9 unit=A
